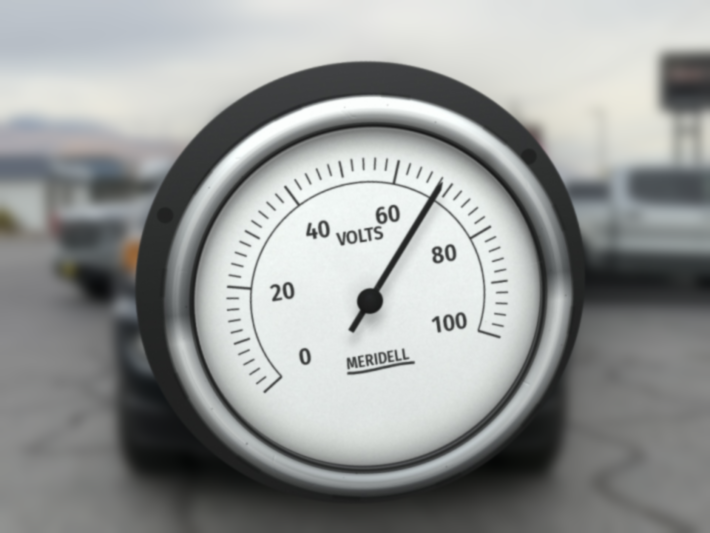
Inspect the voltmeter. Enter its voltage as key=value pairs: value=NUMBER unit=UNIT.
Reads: value=68 unit=V
